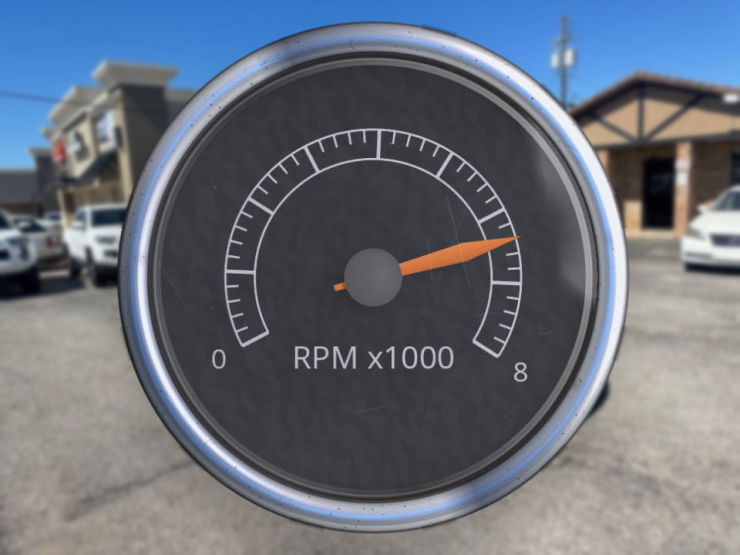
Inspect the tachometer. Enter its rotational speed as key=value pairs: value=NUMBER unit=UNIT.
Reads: value=6400 unit=rpm
